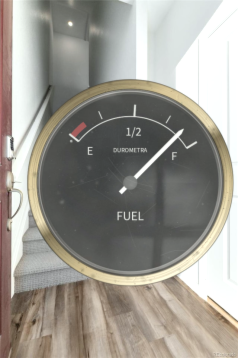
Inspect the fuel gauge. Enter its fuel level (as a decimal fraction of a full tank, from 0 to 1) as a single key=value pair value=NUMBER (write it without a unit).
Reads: value=0.875
